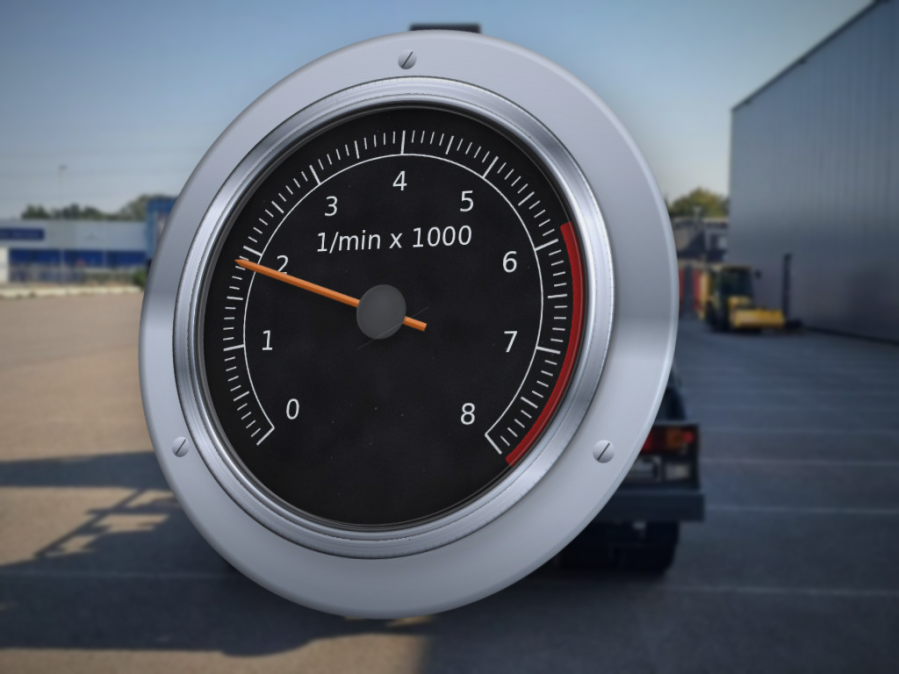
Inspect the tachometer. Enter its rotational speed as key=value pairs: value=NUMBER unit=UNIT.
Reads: value=1850 unit=rpm
